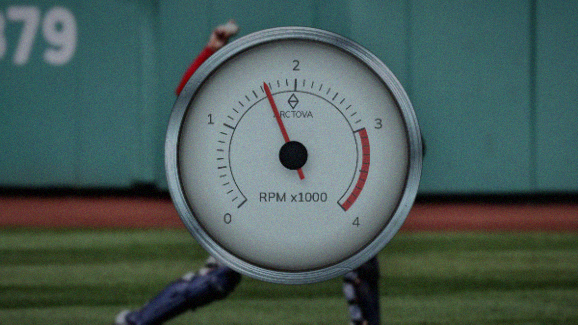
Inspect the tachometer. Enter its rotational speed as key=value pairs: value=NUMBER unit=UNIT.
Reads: value=1650 unit=rpm
